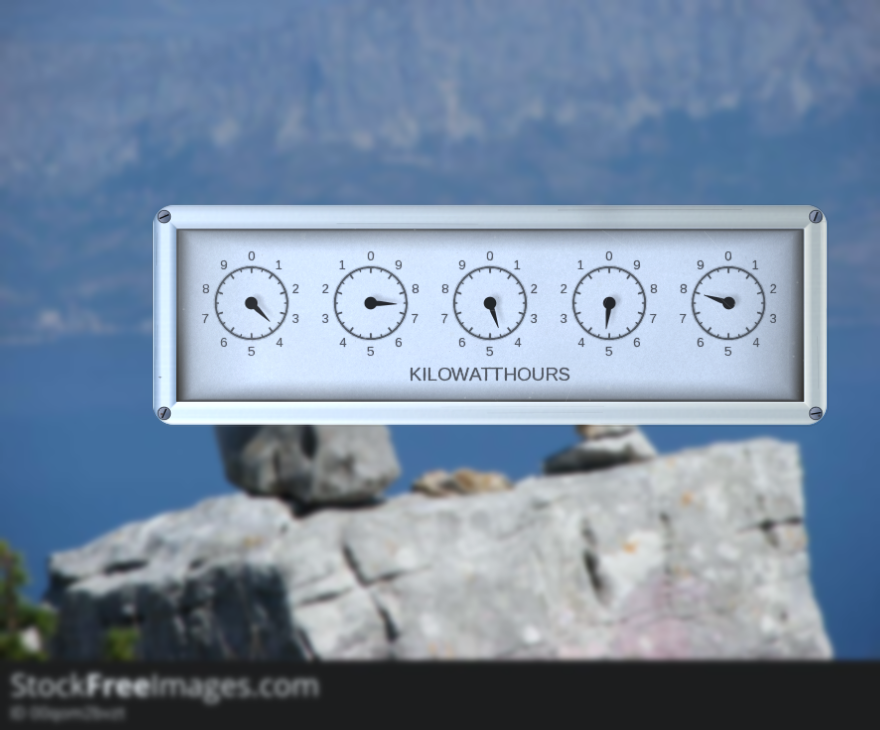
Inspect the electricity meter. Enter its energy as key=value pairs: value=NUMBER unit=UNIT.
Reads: value=37448 unit=kWh
